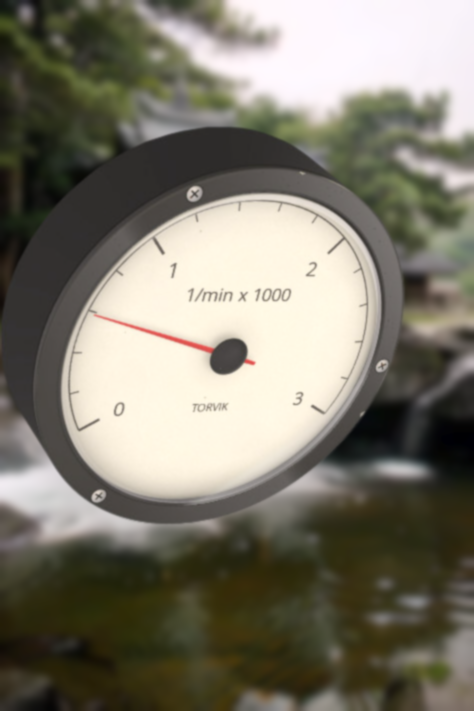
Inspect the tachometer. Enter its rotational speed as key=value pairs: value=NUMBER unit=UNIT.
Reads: value=600 unit=rpm
